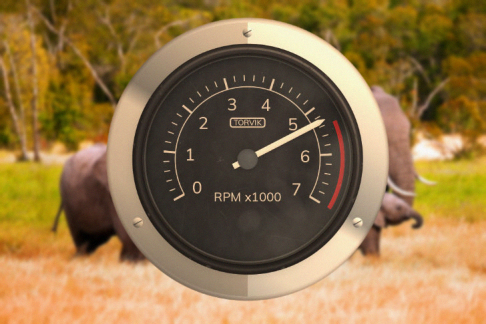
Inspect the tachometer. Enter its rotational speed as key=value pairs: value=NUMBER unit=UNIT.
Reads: value=5300 unit=rpm
